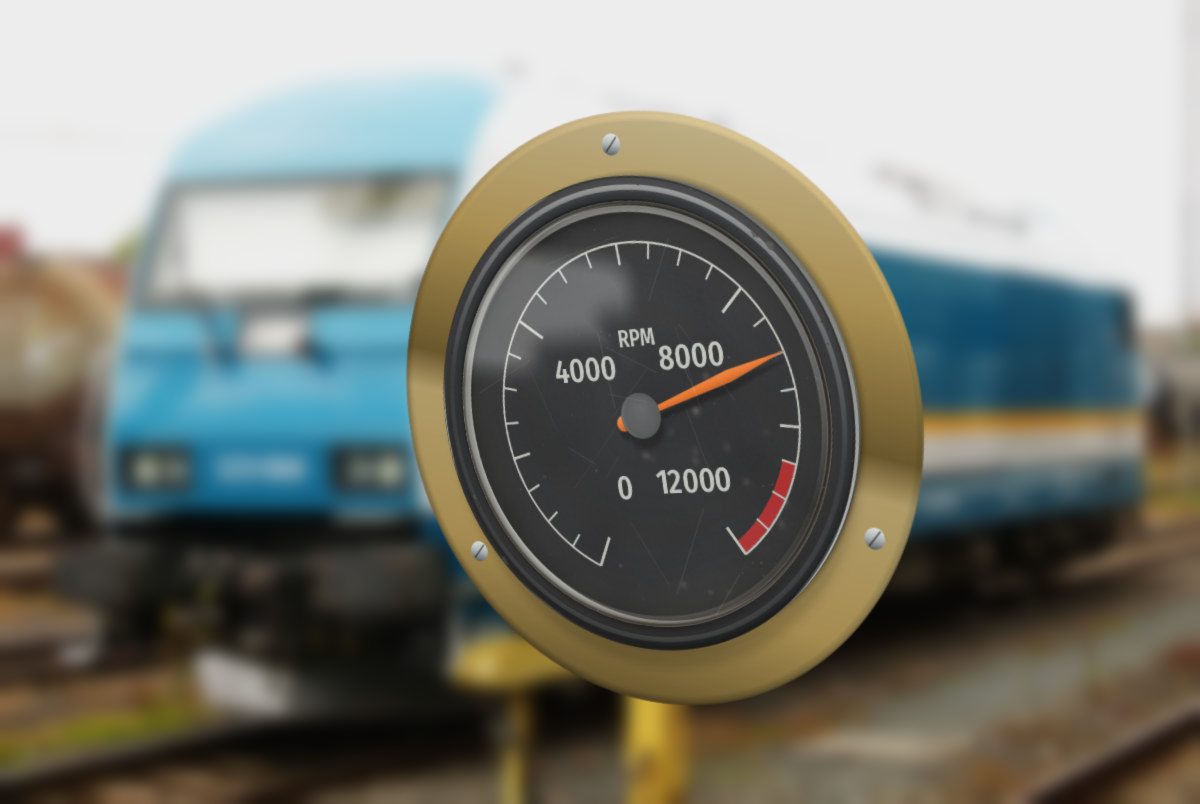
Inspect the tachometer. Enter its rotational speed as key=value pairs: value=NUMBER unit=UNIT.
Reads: value=9000 unit=rpm
